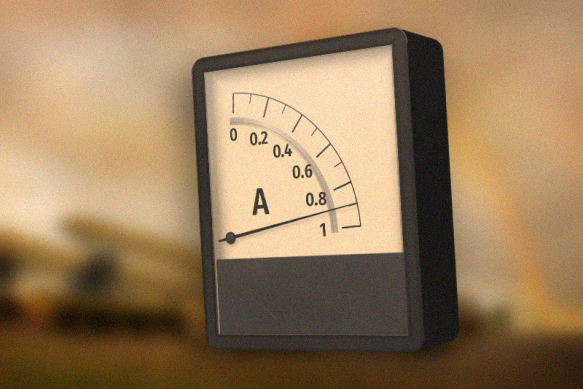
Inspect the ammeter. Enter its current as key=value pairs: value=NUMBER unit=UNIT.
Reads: value=0.9 unit=A
